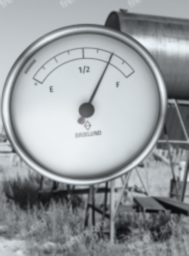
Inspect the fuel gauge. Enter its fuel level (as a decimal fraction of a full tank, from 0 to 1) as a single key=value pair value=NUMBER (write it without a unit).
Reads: value=0.75
